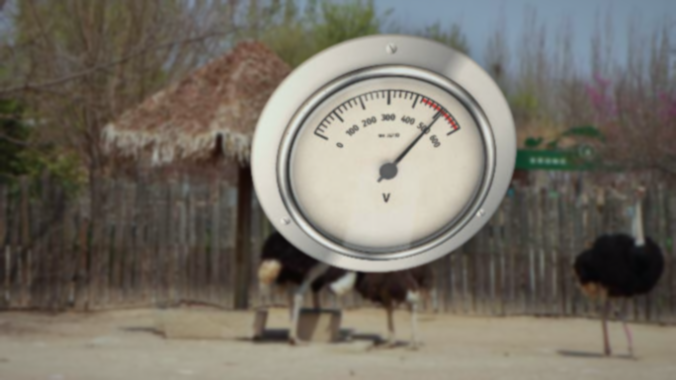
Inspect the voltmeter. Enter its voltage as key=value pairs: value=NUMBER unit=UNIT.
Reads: value=500 unit=V
